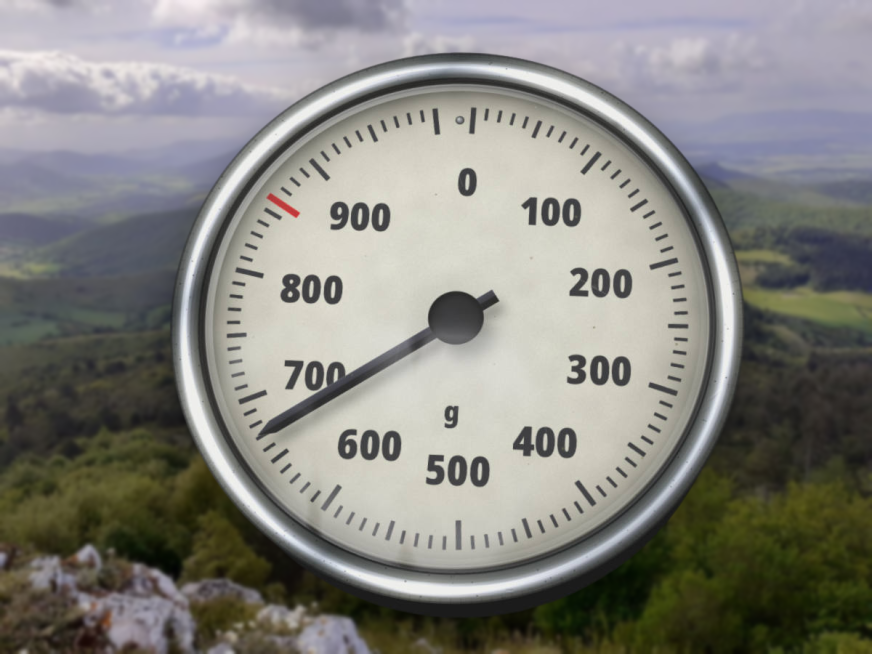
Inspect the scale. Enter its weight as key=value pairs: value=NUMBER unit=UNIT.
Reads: value=670 unit=g
